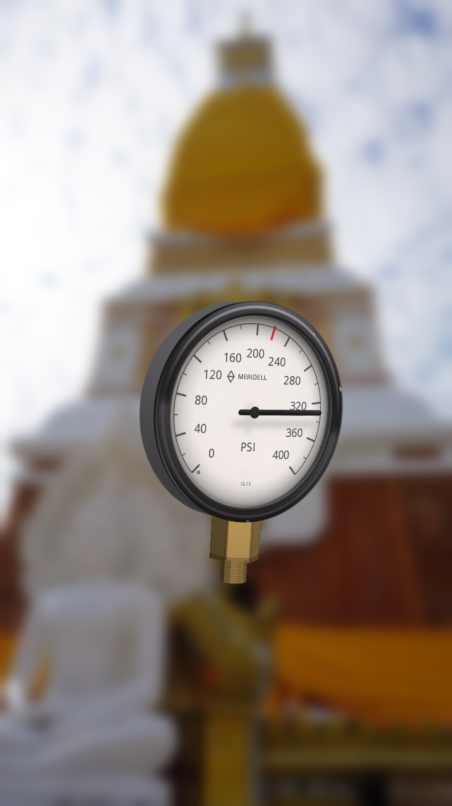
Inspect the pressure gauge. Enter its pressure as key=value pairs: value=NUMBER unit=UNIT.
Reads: value=330 unit=psi
